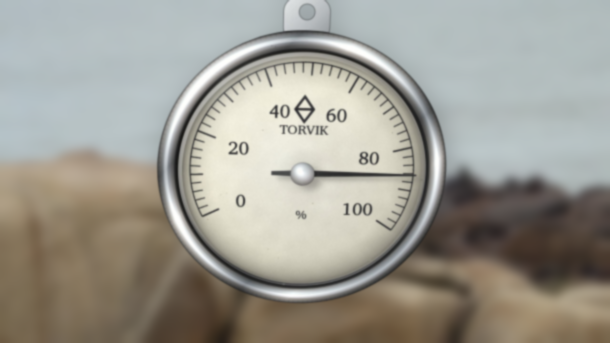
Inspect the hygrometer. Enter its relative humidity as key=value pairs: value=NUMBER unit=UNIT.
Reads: value=86 unit=%
